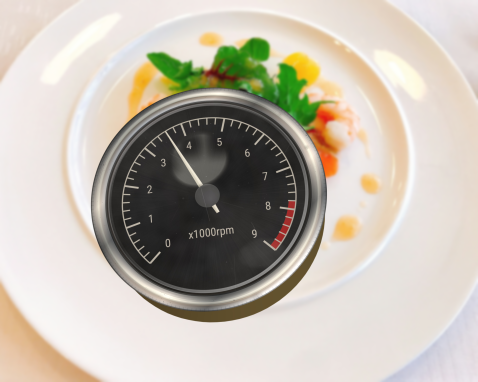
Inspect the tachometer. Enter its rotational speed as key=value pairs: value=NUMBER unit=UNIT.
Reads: value=3600 unit=rpm
